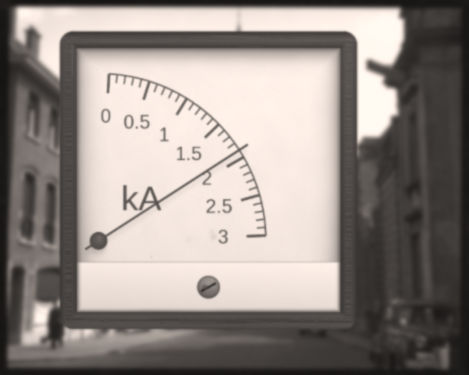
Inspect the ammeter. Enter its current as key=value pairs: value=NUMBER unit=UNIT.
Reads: value=1.9 unit=kA
